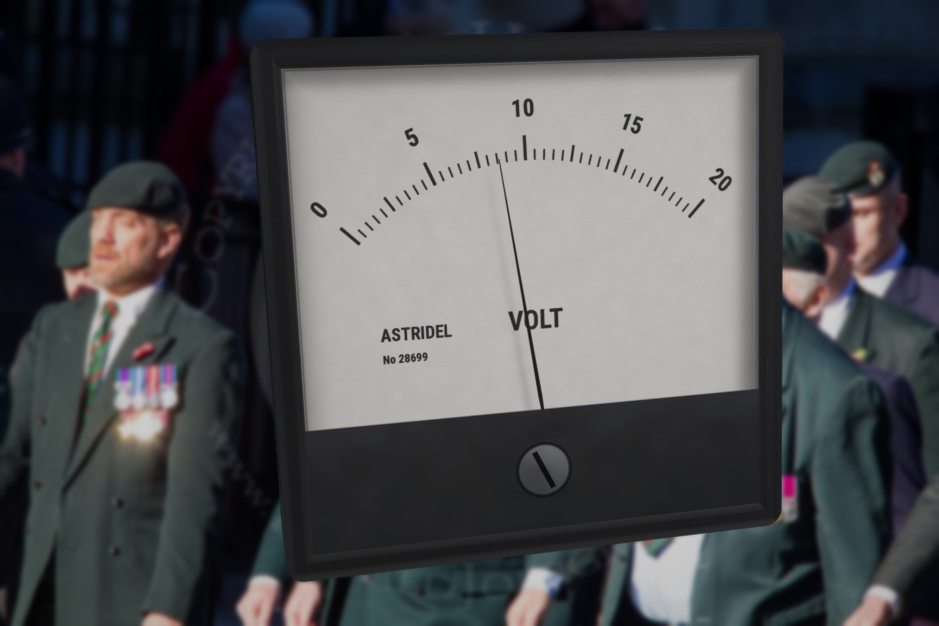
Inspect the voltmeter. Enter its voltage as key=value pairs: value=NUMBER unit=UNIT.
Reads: value=8.5 unit=V
